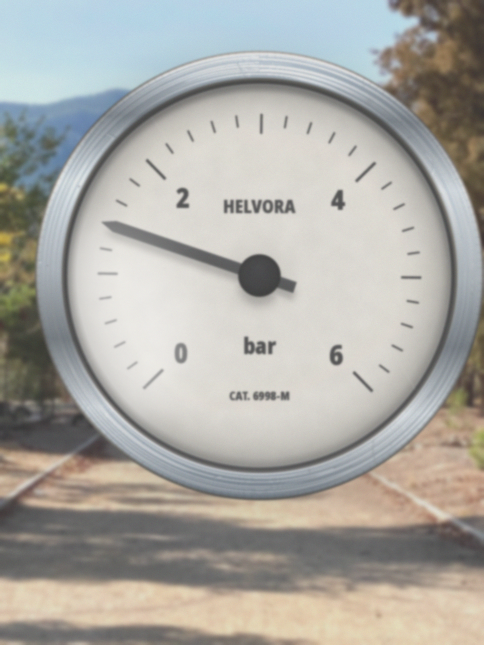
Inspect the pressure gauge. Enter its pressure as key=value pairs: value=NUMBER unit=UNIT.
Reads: value=1.4 unit=bar
